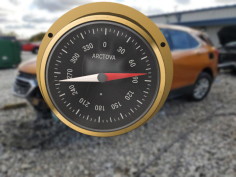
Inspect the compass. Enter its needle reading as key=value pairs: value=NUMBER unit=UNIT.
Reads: value=80 unit=°
